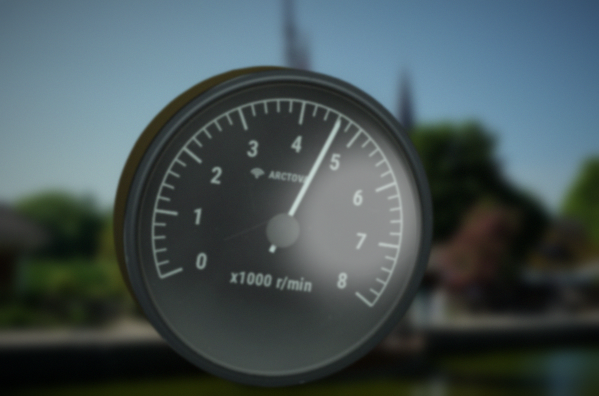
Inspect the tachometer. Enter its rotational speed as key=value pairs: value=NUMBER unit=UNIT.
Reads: value=4600 unit=rpm
